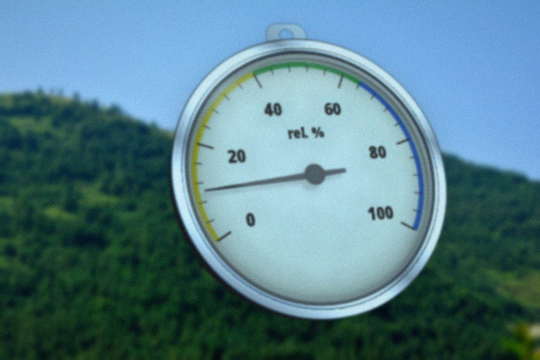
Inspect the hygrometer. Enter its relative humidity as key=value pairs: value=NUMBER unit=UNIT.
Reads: value=10 unit=%
